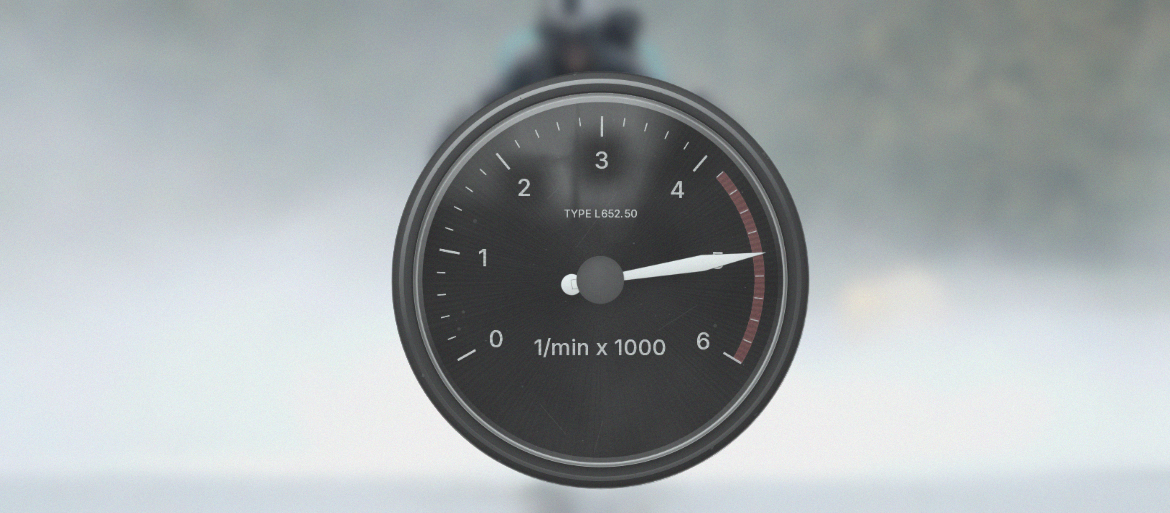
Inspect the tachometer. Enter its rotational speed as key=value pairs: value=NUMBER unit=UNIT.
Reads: value=5000 unit=rpm
